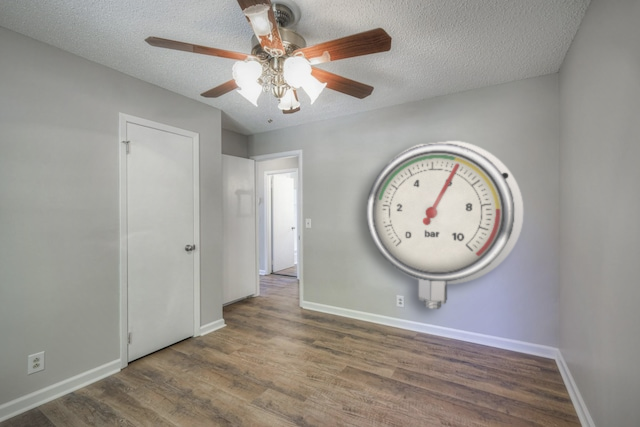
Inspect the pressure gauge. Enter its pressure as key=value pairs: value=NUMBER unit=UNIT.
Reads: value=6 unit=bar
